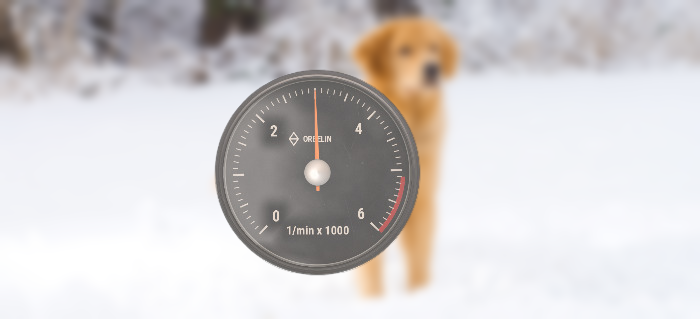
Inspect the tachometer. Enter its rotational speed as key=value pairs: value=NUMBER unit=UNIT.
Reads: value=3000 unit=rpm
